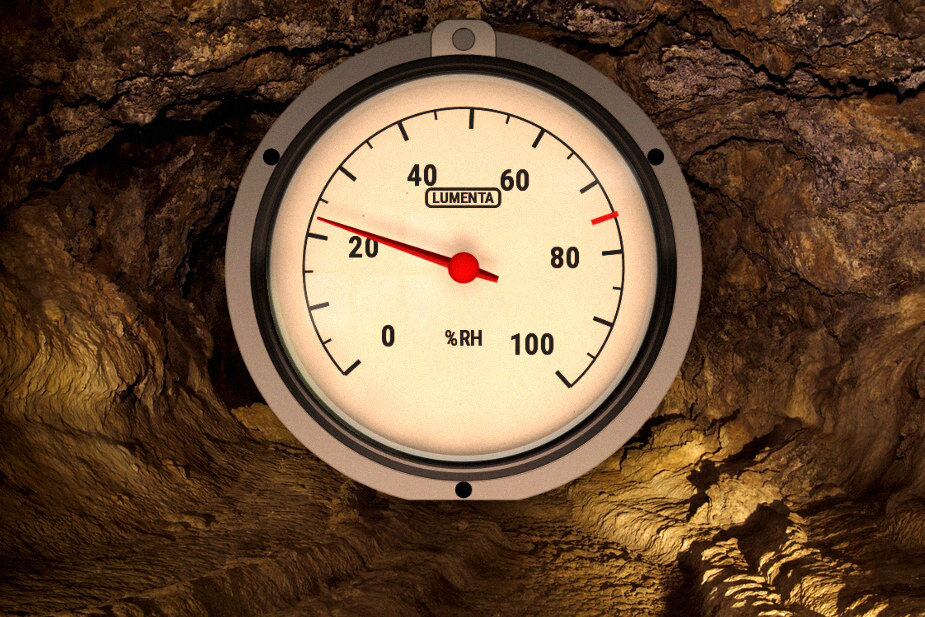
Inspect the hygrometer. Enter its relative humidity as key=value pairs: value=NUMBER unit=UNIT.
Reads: value=22.5 unit=%
